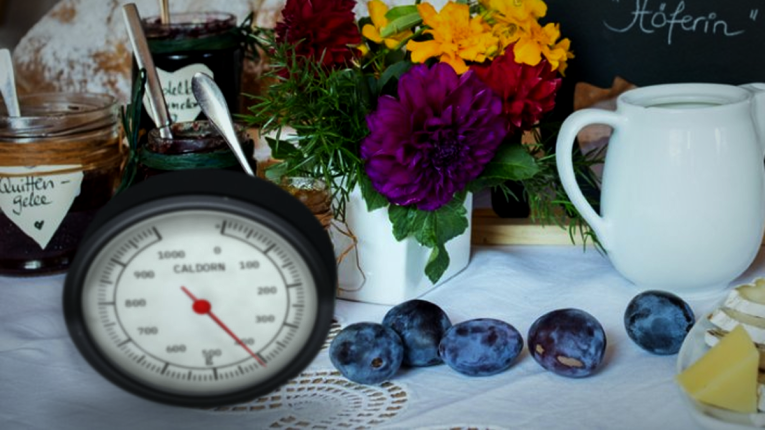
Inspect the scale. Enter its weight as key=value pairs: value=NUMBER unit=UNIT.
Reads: value=400 unit=g
